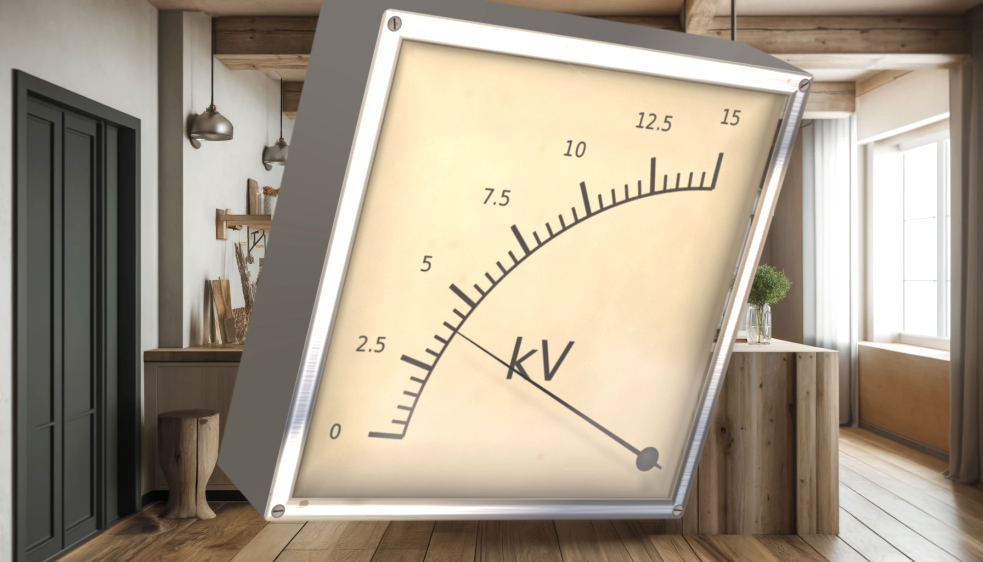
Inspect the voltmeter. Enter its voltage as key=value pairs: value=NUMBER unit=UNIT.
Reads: value=4 unit=kV
